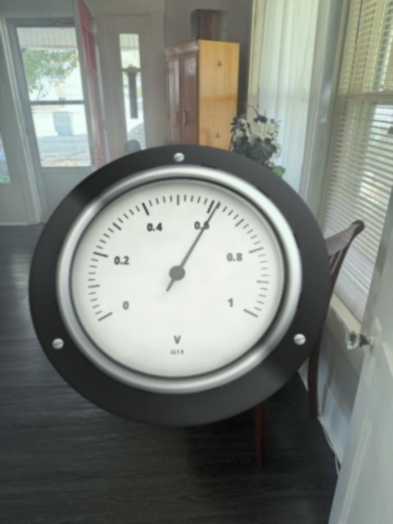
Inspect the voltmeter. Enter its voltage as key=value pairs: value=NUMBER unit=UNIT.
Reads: value=0.62 unit=V
